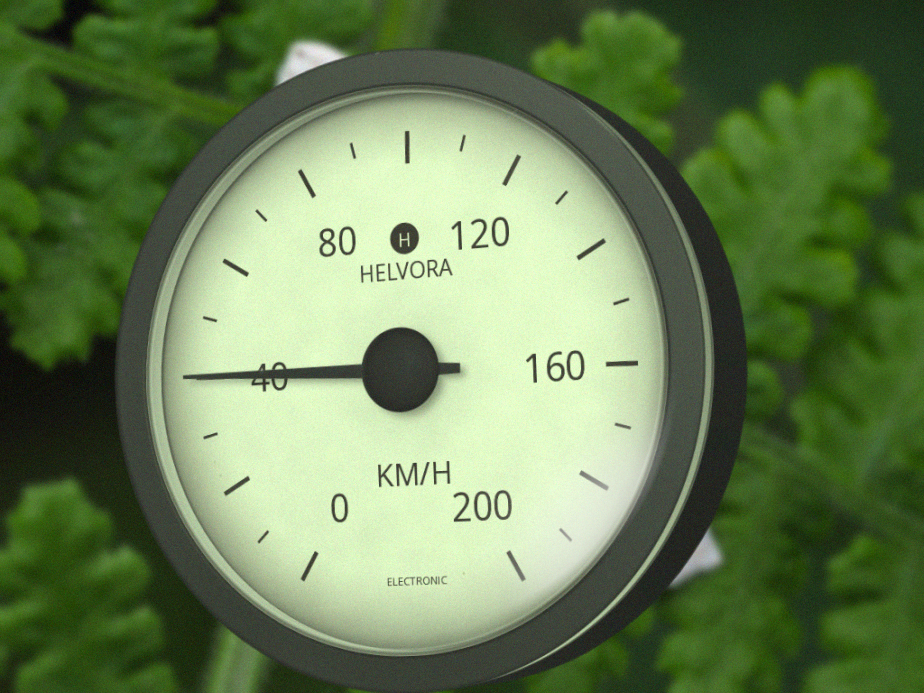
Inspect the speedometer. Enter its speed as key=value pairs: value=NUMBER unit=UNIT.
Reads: value=40 unit=km/h
